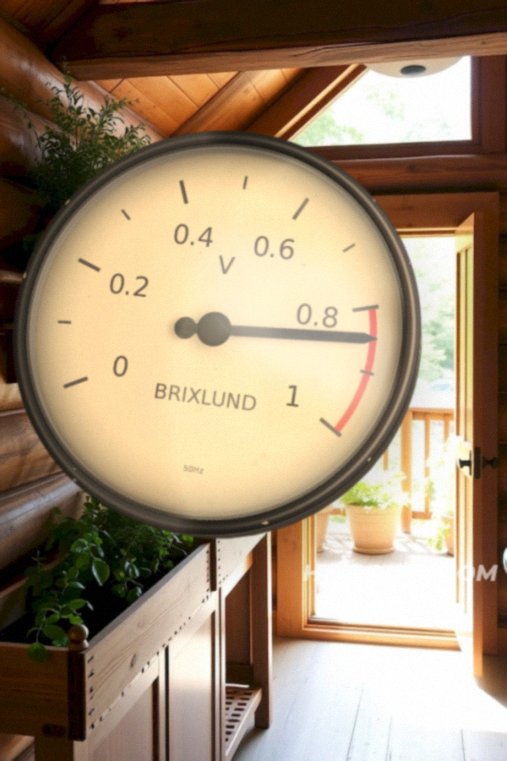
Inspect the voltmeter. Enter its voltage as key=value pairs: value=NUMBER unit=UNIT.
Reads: value=0.85 unit=V
